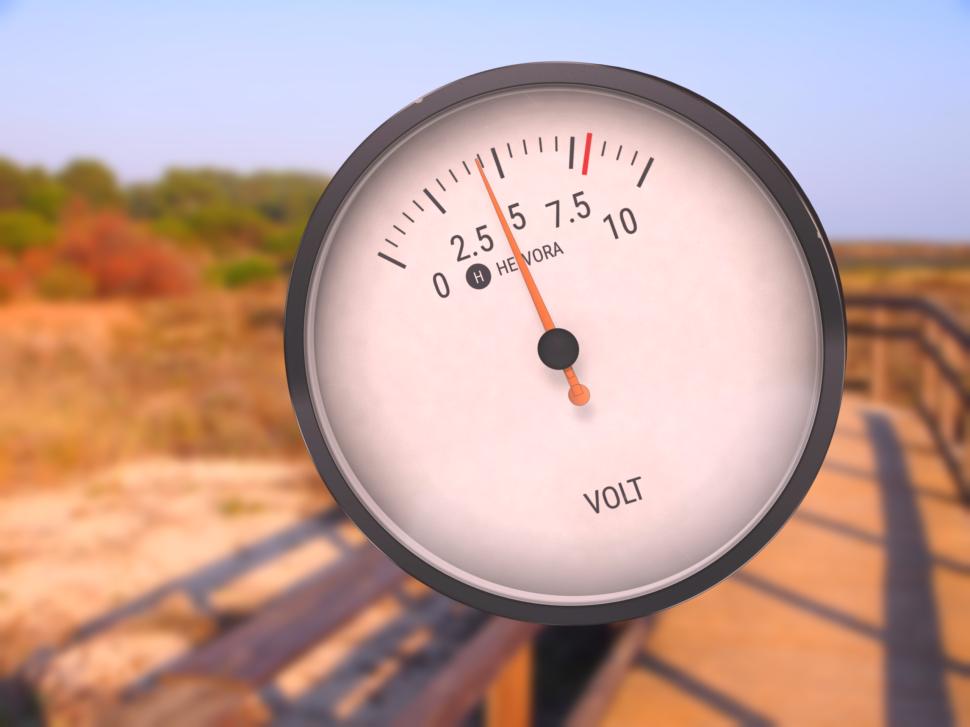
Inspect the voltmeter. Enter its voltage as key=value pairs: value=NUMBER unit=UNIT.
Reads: value=4.5 unit=V
